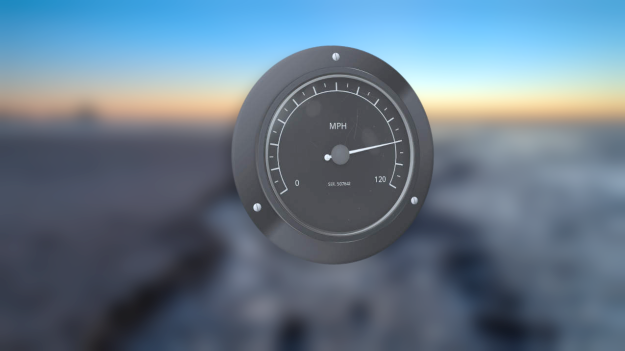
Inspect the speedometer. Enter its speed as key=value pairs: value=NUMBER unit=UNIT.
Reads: value=100 unit=mph
